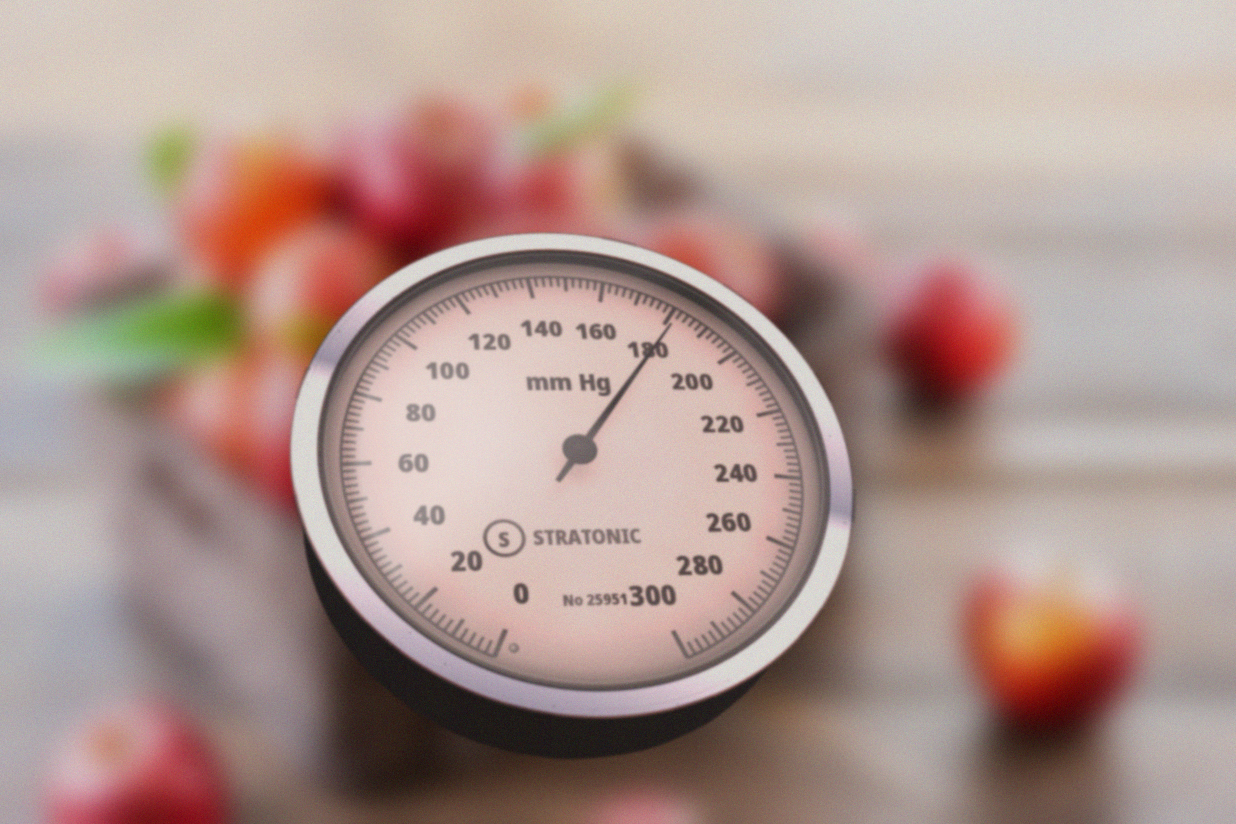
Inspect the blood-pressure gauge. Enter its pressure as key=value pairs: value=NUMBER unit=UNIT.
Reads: value=182 unit=mmHg
